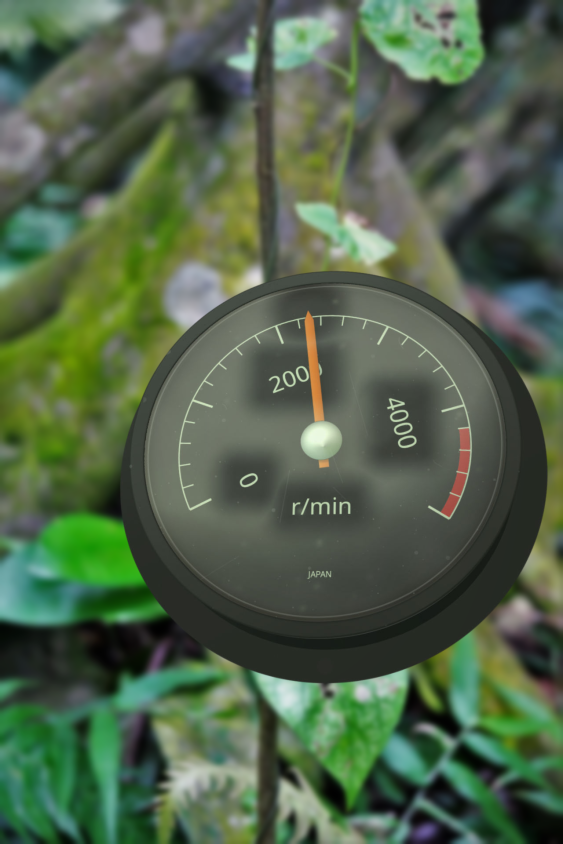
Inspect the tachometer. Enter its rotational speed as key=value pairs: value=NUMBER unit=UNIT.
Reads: value=2300 unit=rpm
